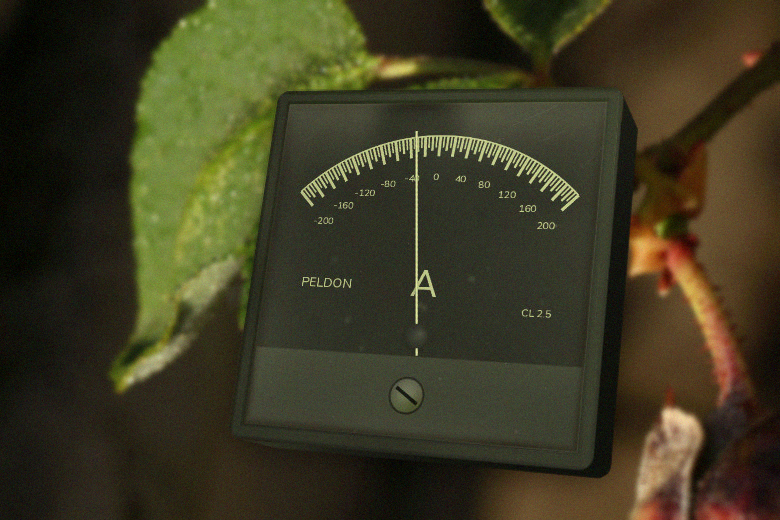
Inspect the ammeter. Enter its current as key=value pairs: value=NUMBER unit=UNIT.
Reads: value=-30 unit=A
